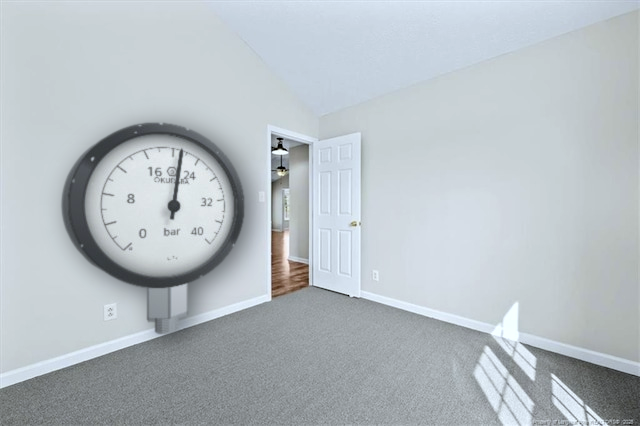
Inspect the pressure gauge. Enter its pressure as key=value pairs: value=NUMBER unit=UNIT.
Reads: value=21 unit=bar
